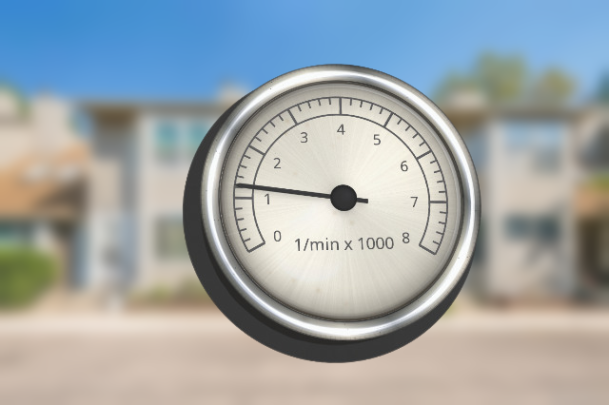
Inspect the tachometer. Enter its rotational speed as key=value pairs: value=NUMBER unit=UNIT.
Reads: value=1200 unit=rpm
